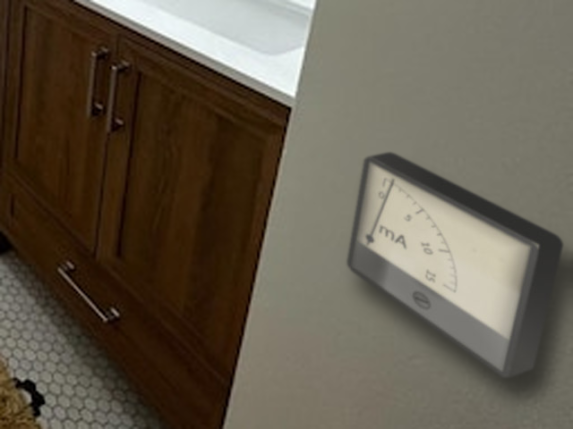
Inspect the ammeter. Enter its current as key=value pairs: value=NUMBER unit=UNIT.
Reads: value=1 unit=mA
